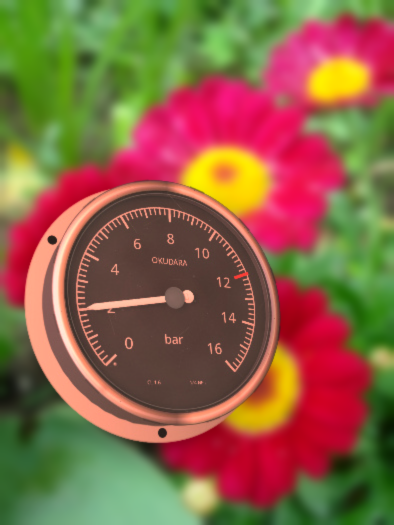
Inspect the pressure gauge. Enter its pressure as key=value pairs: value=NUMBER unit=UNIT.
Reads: value=2 unit=bar
